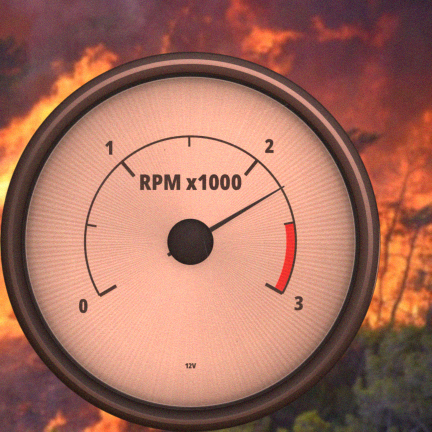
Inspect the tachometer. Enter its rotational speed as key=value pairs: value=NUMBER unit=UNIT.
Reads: value=2250 unit=rpm
